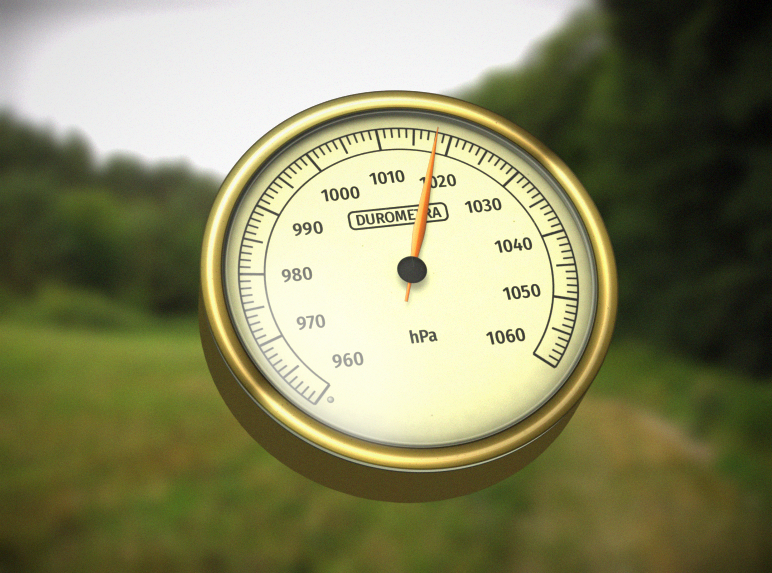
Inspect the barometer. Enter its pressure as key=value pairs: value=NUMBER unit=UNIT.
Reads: value=1018 unit=hPa
